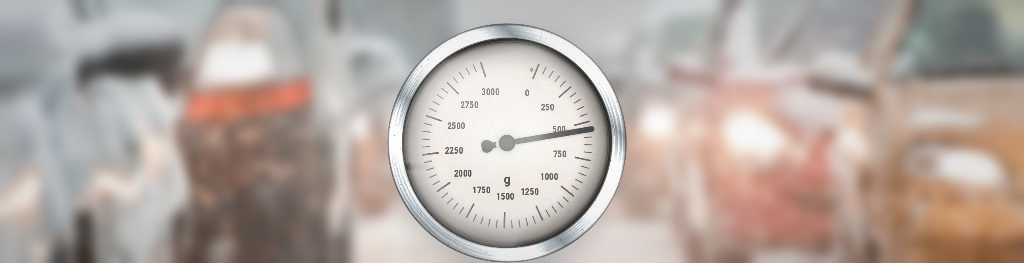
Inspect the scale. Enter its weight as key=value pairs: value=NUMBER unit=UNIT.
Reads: value=550 unit=g
